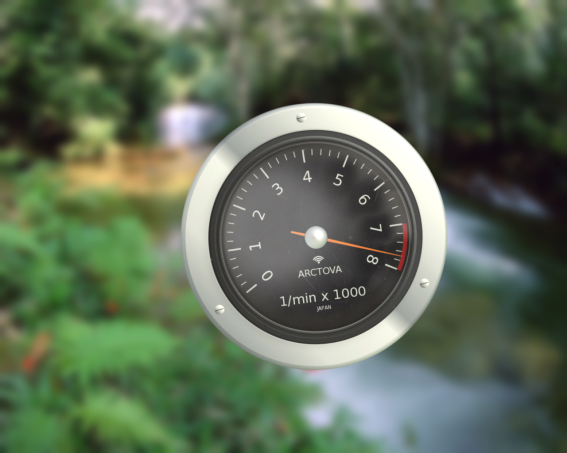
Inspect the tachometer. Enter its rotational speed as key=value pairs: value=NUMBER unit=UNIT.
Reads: value=7700 unit=rpm
